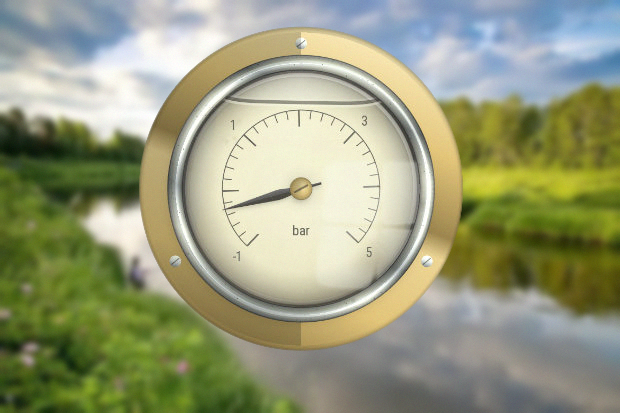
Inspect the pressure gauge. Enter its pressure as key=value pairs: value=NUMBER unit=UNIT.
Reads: value=-0.3 unit=bar
